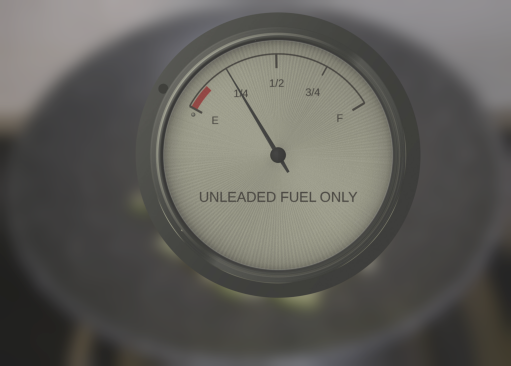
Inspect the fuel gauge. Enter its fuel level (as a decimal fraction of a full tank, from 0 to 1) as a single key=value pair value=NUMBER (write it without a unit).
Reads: value=0.25
